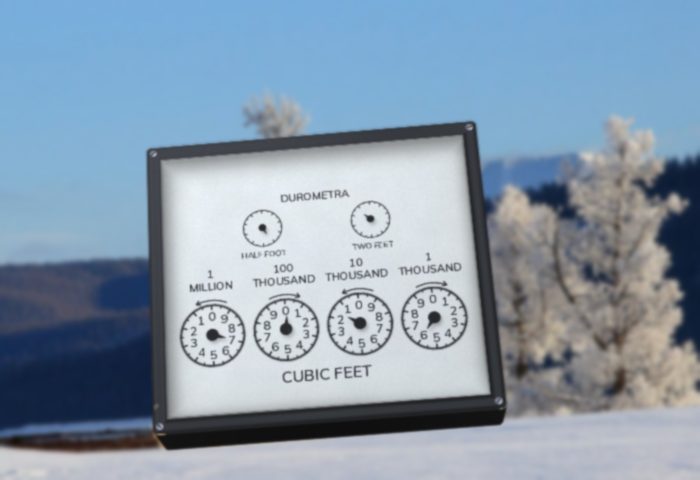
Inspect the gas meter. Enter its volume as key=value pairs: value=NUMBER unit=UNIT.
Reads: value=701600 unit=ft³
